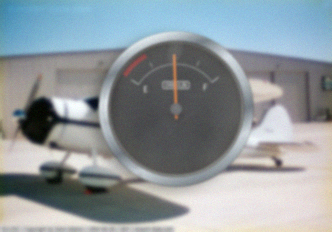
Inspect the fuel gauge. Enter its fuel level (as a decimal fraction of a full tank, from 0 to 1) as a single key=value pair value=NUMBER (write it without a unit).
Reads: value=0.5
